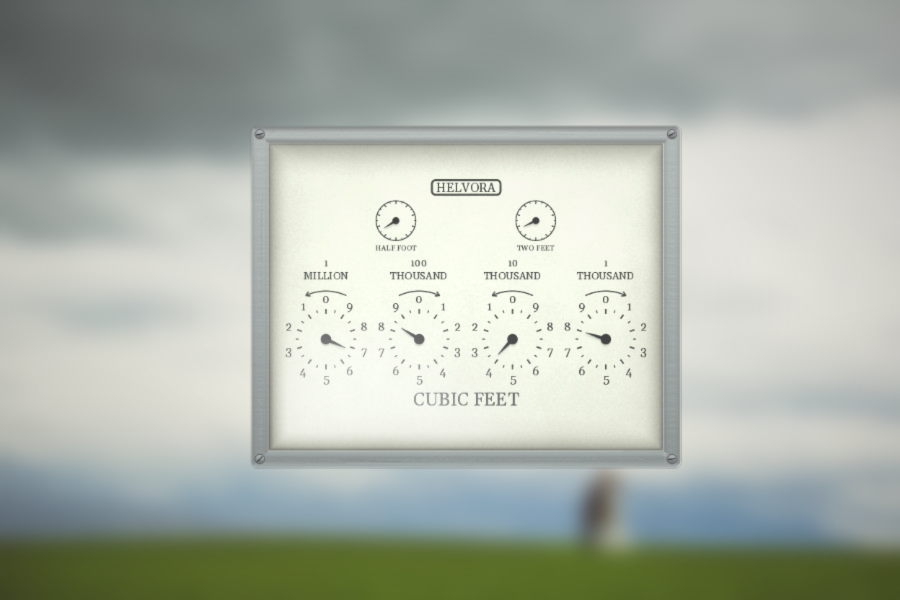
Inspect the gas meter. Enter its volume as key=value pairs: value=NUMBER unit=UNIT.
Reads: value=683800 unit=ft³
